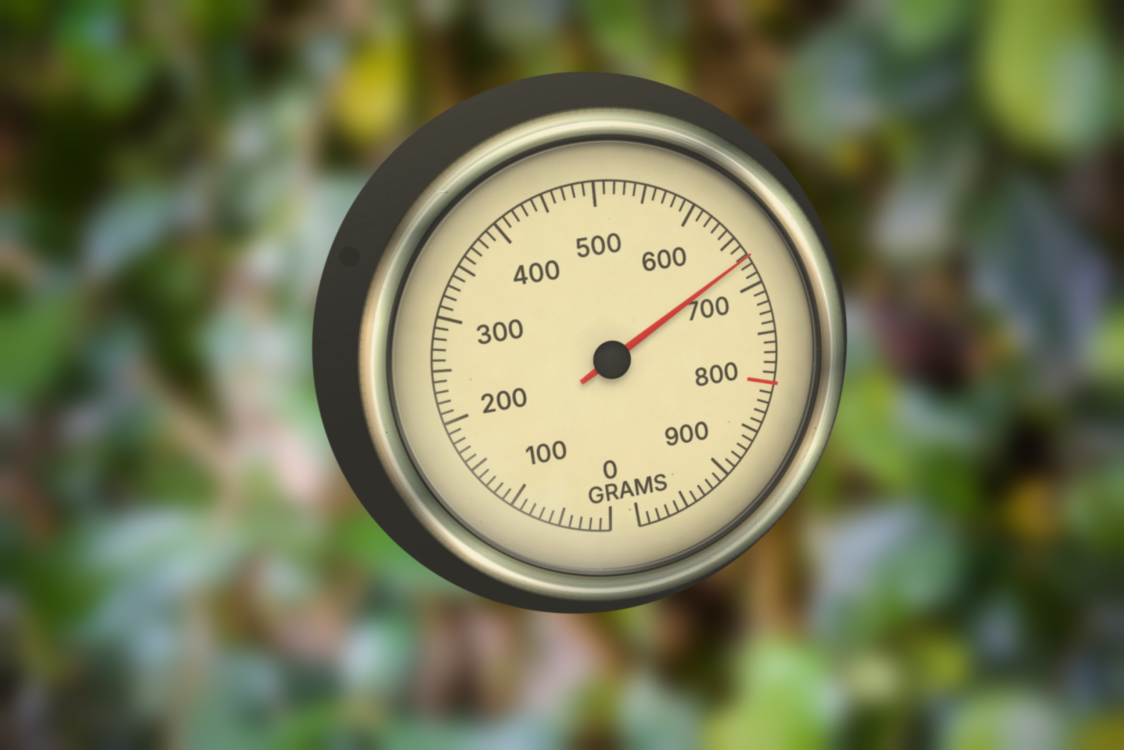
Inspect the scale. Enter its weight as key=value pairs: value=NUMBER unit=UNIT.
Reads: value=670 unit=g
